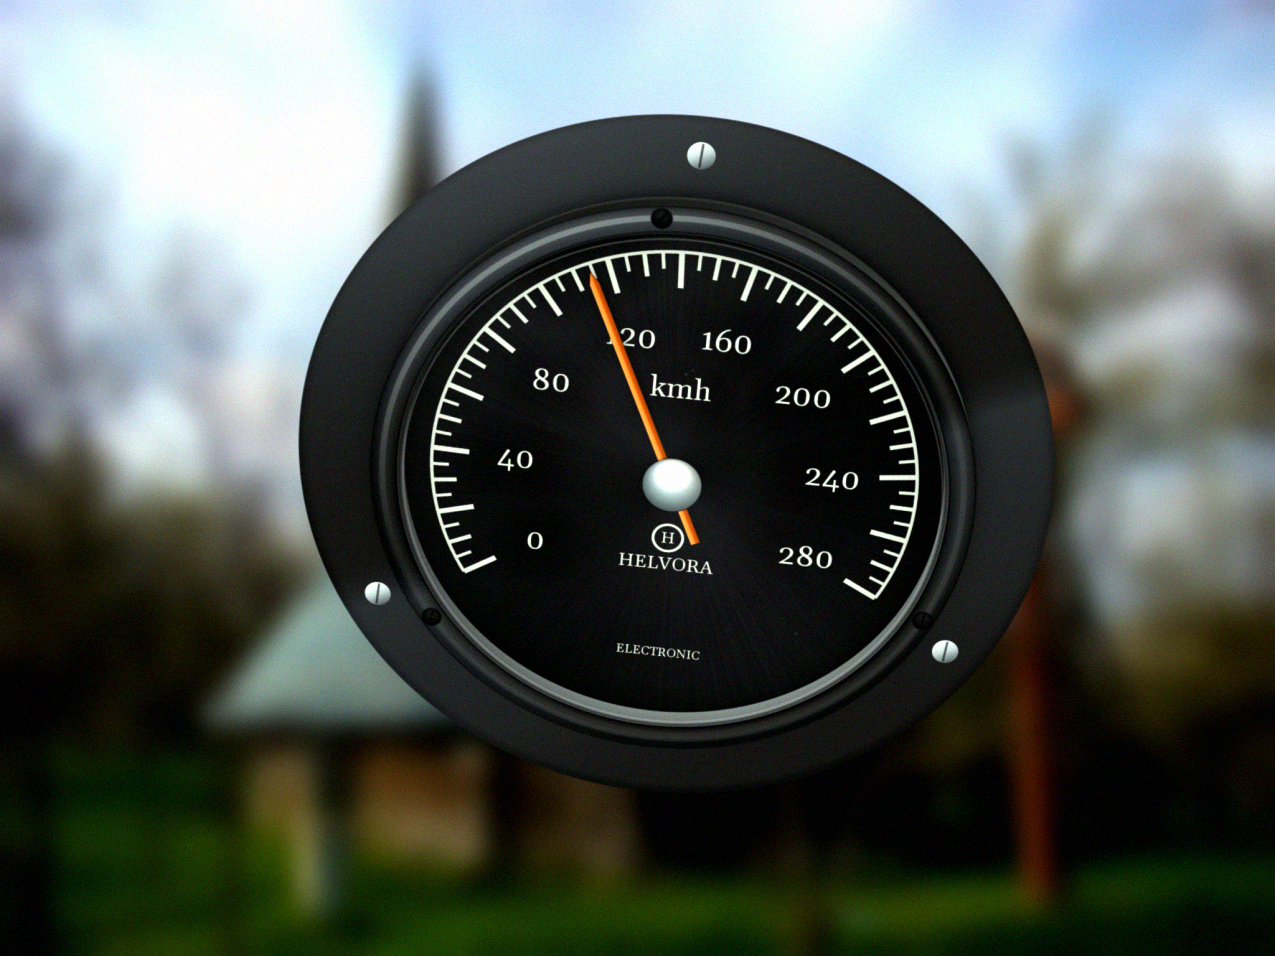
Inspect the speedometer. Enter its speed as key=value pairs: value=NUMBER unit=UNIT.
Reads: value=115 unit=km/h
